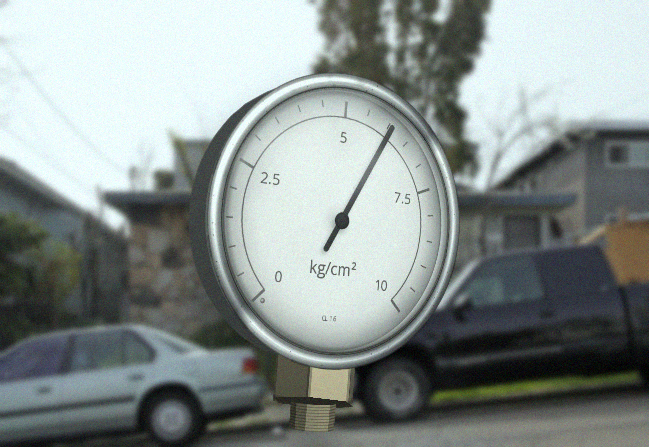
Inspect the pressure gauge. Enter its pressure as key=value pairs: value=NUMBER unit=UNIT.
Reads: value=6 unit=kg/cm²
